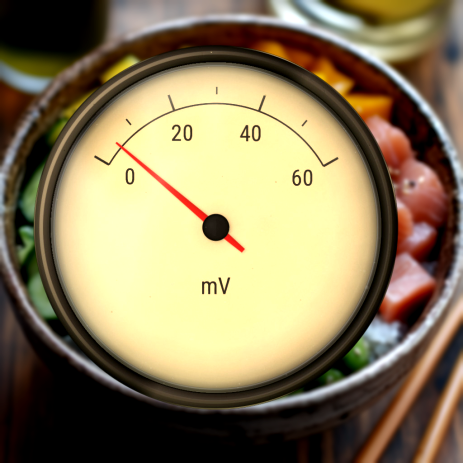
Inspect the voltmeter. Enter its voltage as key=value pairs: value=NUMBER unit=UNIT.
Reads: value=5 unit=mV
